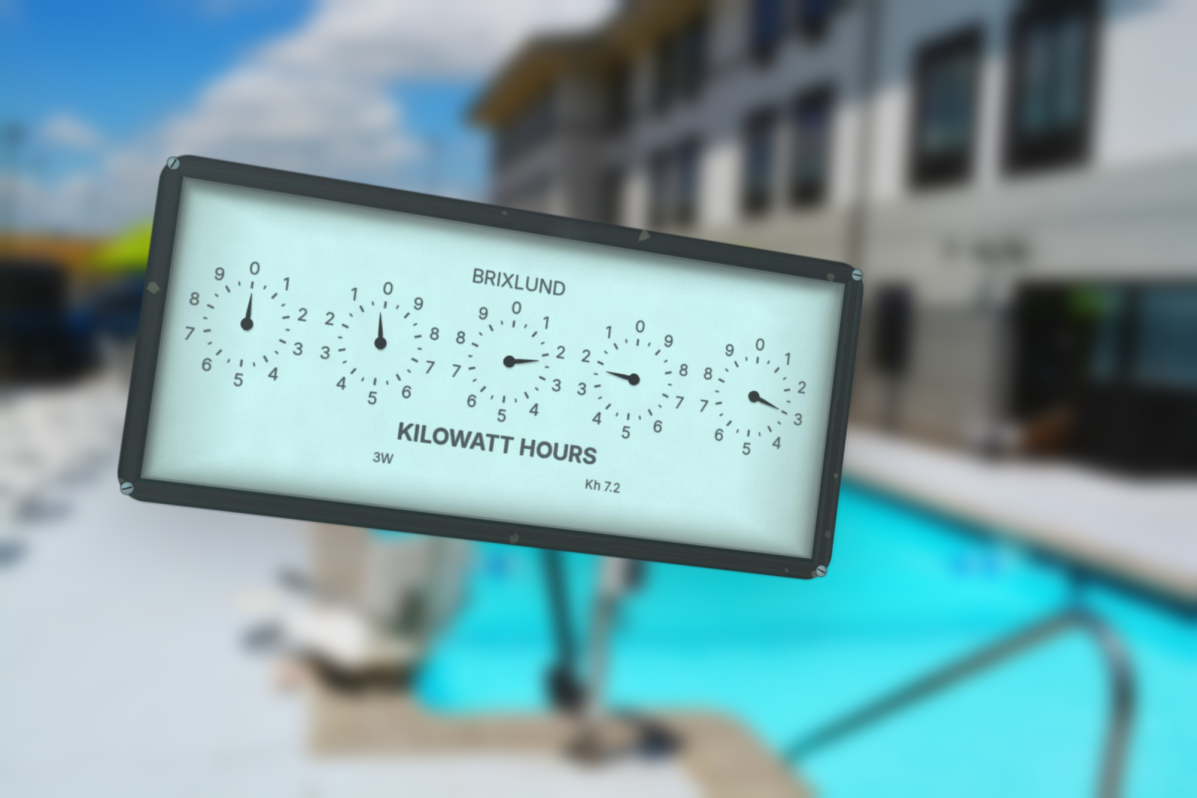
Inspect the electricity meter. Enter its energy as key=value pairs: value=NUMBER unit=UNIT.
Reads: value=223 unit=kWh
